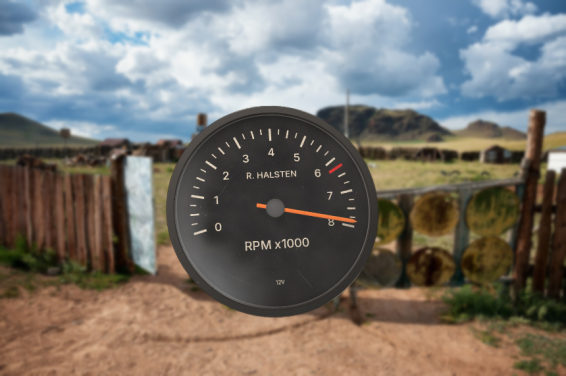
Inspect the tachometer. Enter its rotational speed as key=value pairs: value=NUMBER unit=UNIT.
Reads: value=7875 unit=rpm
